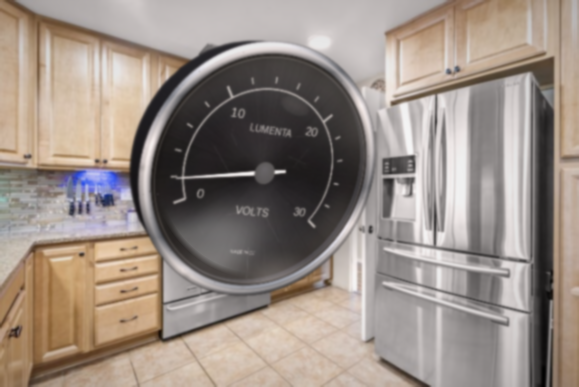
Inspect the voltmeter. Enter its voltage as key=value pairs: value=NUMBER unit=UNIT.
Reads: value=2 unit=V
